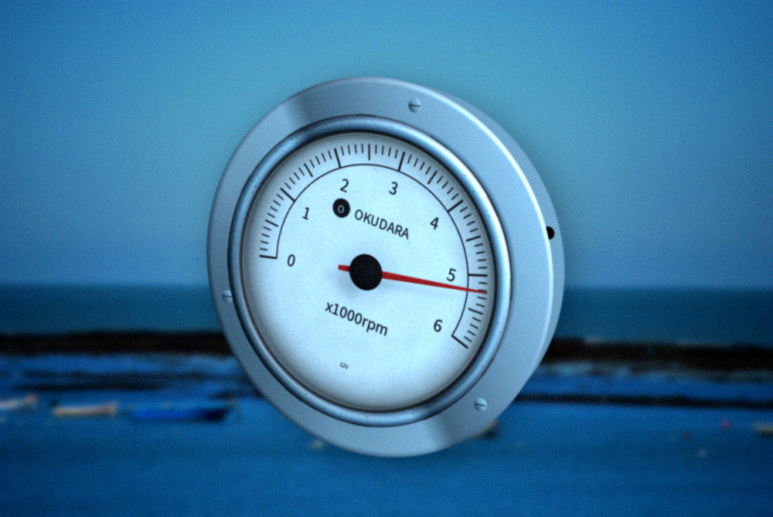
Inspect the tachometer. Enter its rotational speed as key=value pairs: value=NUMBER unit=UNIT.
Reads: value=5200 unit=rpm
